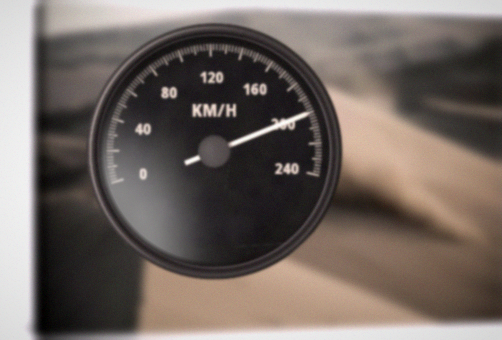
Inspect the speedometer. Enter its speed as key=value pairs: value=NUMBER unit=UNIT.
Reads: value=200 unit=km/h
